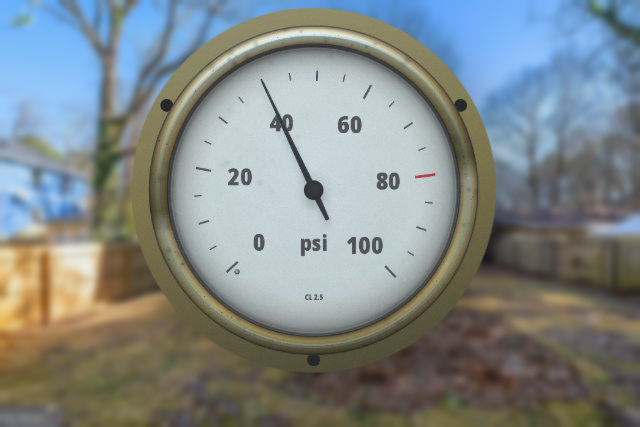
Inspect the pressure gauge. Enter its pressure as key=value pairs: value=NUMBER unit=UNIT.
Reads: value=40 unit=psi
